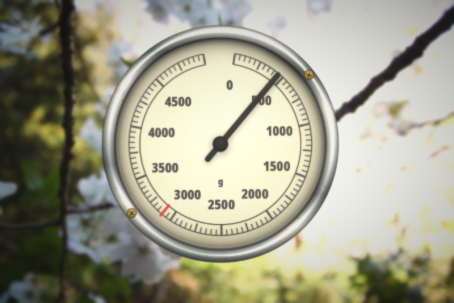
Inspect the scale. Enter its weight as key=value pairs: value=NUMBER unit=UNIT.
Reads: value=450 unit=g
